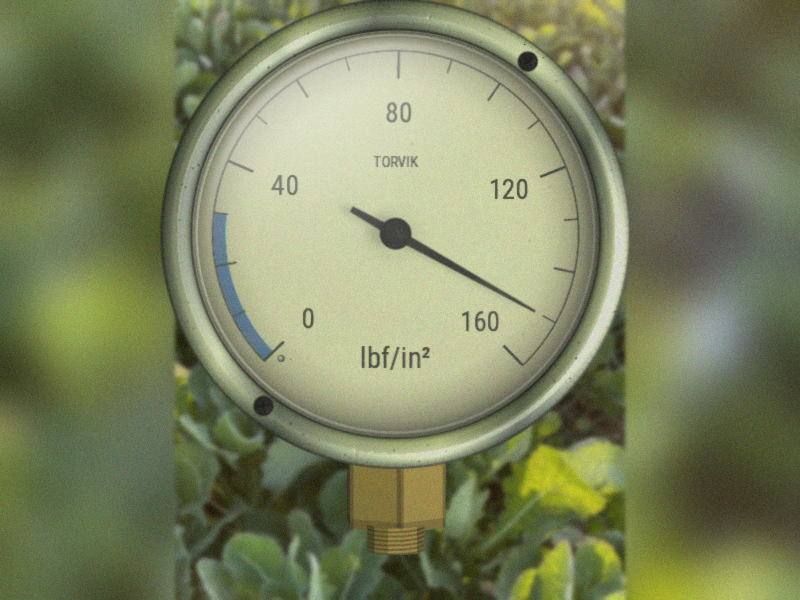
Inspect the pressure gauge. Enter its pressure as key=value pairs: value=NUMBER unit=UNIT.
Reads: value=150 unit=psi
